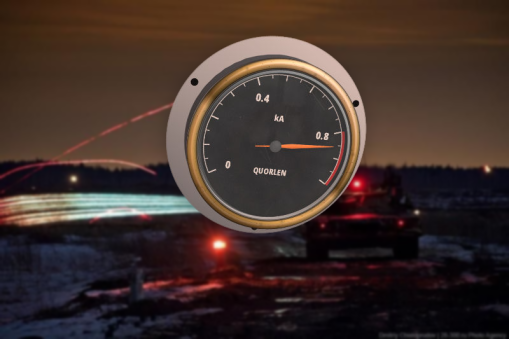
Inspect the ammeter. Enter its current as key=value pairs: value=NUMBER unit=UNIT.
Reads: value=0.85 unit=kA
